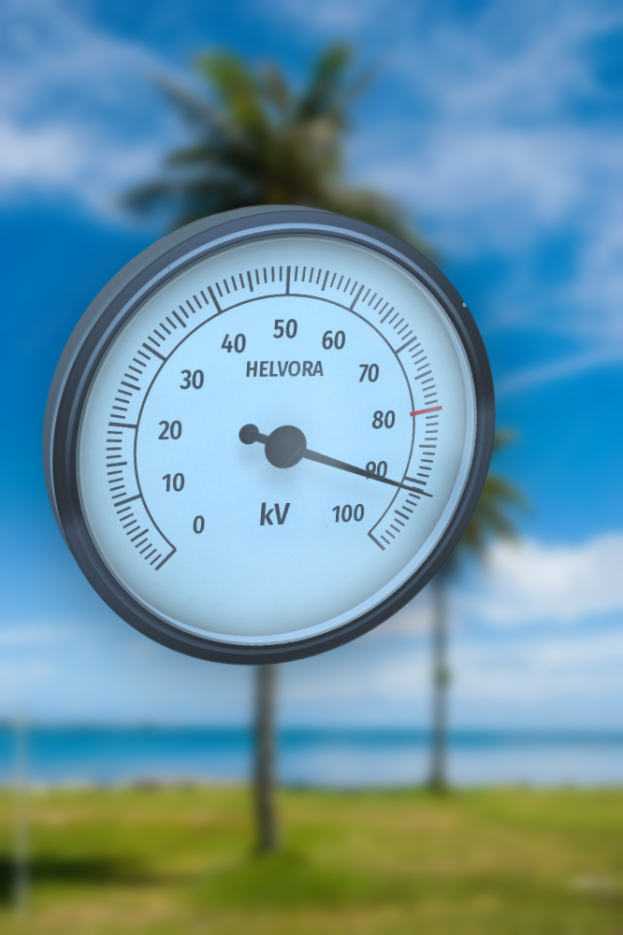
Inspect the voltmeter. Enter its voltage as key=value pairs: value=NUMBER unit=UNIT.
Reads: value=91 unit=kV
